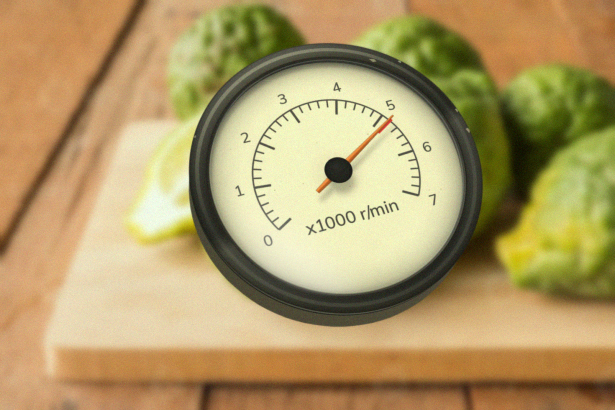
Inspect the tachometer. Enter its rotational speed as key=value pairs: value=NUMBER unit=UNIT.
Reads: value=5200 unit=rpm
